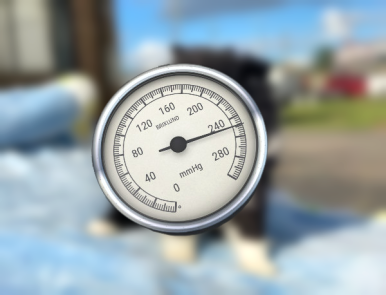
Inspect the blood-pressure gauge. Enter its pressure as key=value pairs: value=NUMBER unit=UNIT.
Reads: value=250 unit=mmHg
